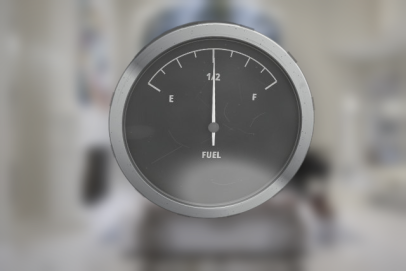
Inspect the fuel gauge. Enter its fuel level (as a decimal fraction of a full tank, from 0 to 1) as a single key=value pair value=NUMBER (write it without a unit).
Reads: value=0.5
